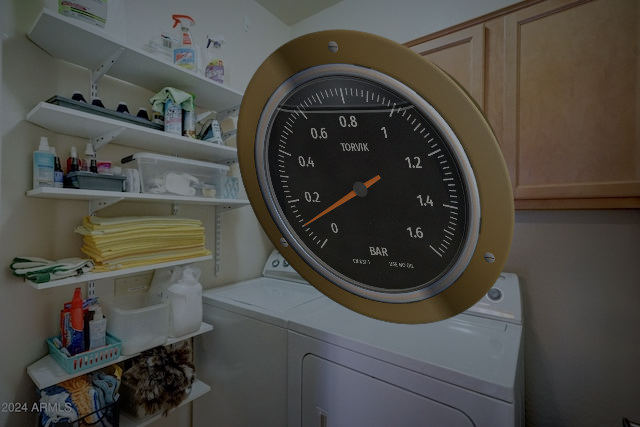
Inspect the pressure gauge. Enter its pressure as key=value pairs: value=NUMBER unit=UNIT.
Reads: value=0.1 unit=bar
